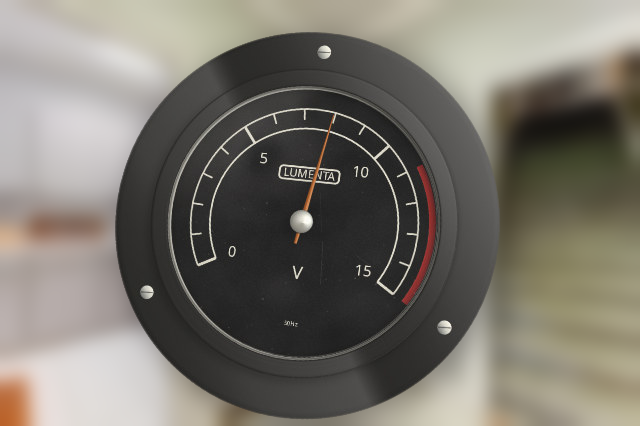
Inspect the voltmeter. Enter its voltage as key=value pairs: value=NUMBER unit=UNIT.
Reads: value=8 unit=V
